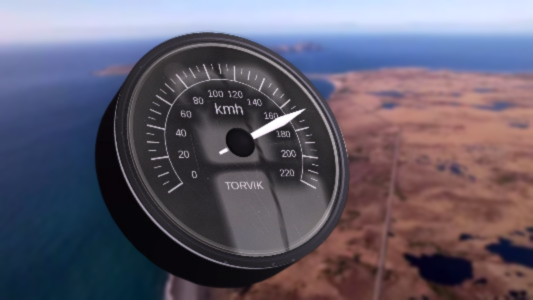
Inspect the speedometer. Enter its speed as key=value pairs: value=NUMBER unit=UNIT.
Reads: value=170 unit=km/h
